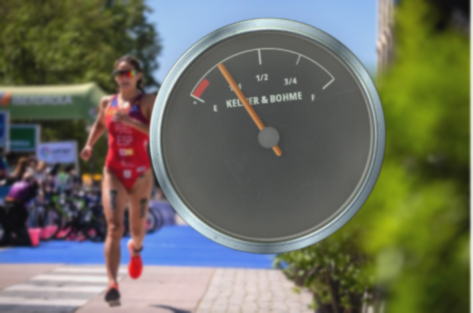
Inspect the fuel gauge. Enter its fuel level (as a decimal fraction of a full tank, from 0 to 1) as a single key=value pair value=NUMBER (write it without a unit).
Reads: value=0.25
